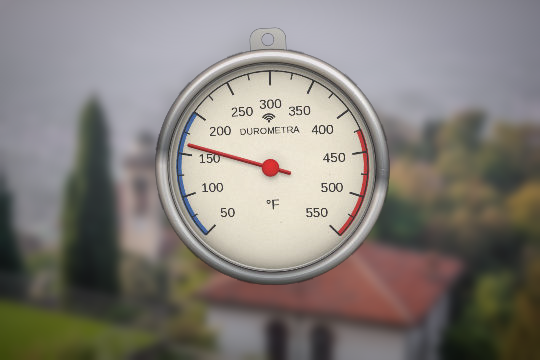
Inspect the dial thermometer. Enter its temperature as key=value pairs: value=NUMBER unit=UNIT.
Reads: value=162.5 unit=°F
